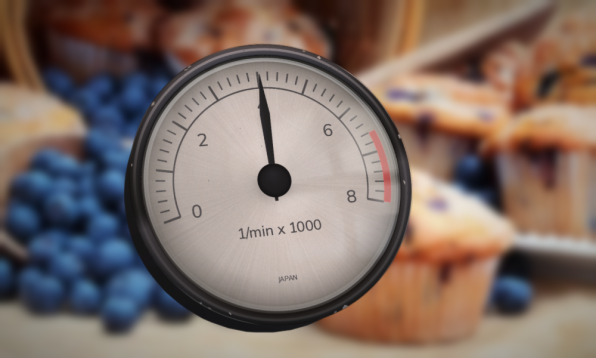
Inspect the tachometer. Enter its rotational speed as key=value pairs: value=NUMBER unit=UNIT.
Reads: value=4000 unit=rpm
